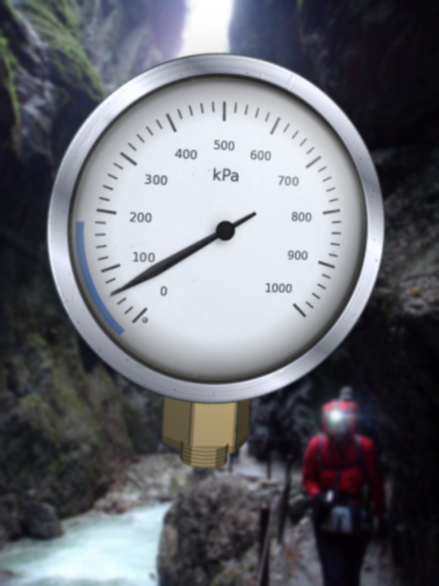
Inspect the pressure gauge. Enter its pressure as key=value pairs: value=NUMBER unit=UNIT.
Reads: value=60 unit=kPa
